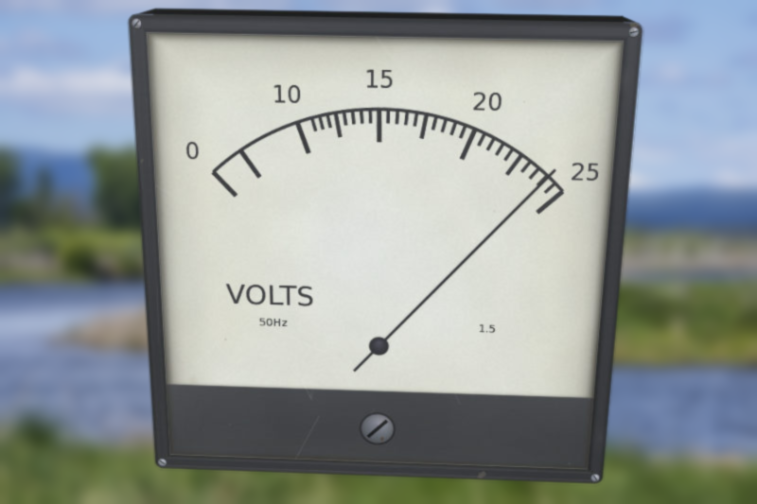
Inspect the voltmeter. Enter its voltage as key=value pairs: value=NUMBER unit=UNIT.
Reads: value=24 unit=V
